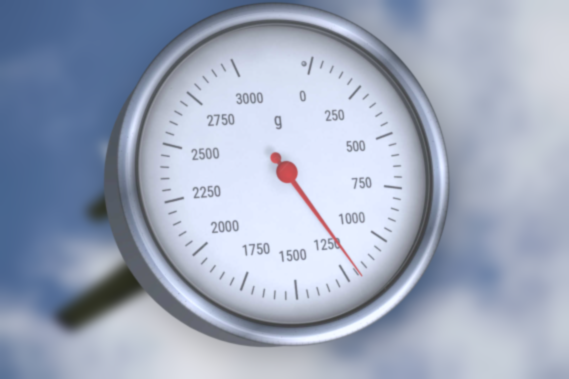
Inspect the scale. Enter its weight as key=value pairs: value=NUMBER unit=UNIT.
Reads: value=1200 unit=g
